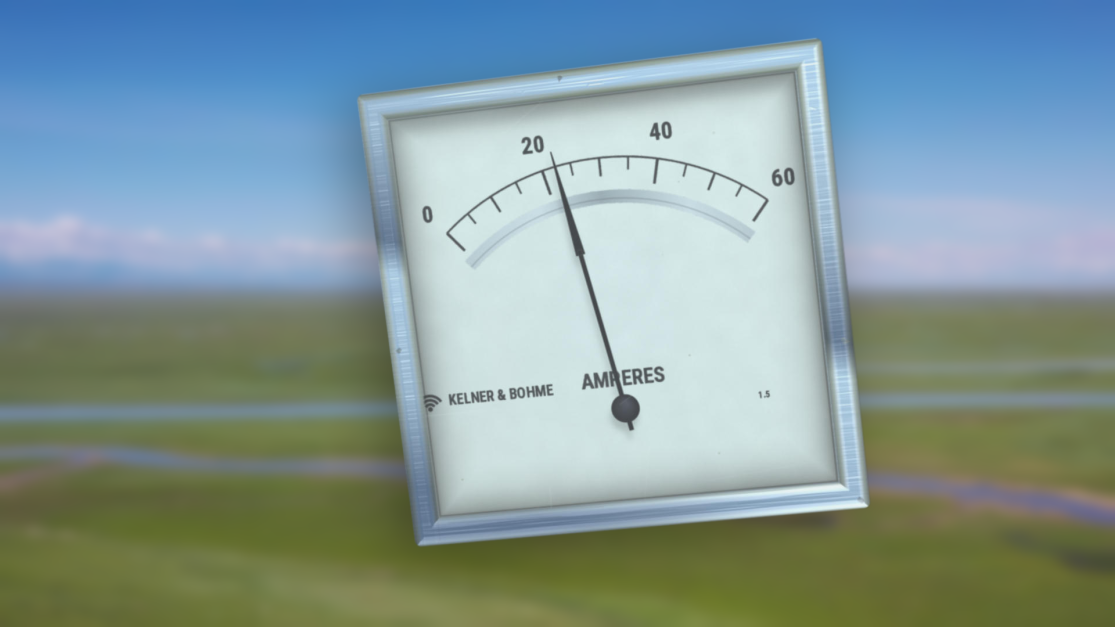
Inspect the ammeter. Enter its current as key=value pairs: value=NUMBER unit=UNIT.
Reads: value=22.5 unit=A
